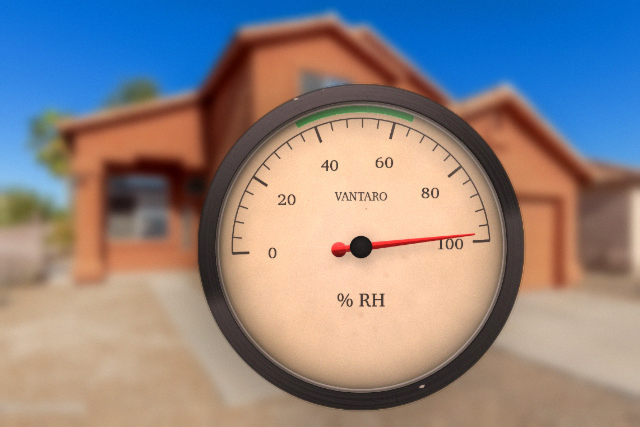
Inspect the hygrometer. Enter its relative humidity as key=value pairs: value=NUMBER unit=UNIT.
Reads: value=98 unit=%
